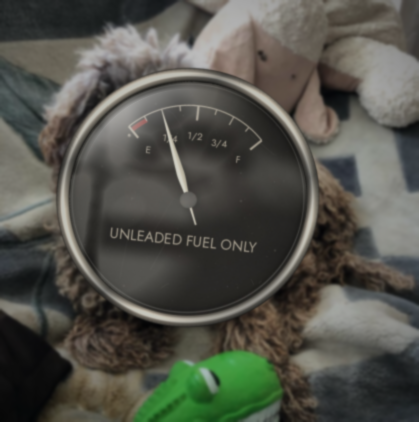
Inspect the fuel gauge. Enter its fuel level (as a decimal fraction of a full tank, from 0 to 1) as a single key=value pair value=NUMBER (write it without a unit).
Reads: value=0.25
